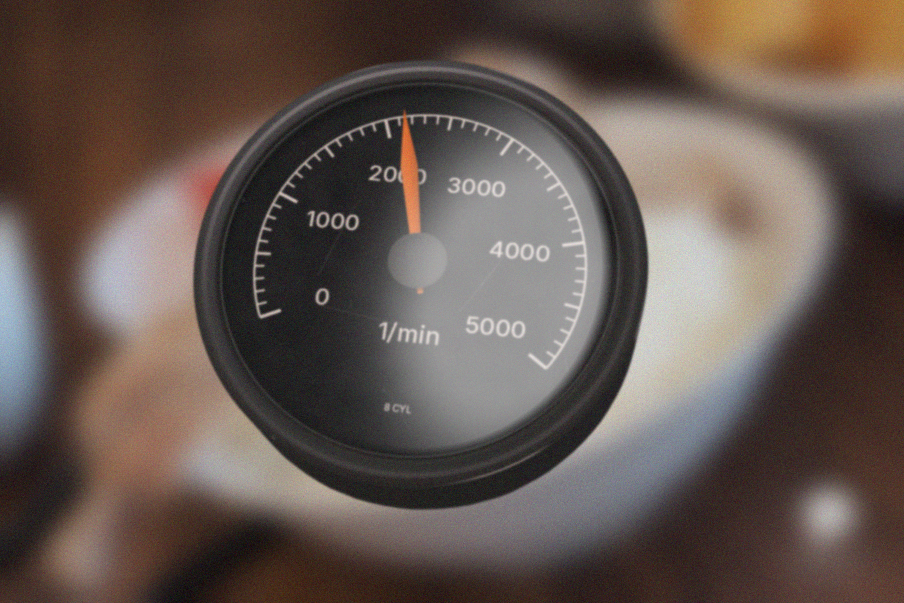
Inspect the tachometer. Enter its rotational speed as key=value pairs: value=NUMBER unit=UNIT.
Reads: value=2150 unit=rpm
